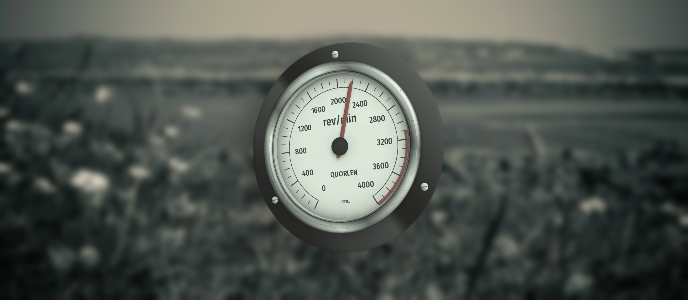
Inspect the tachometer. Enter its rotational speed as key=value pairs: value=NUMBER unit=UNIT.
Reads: value=2200 unit=rpm
